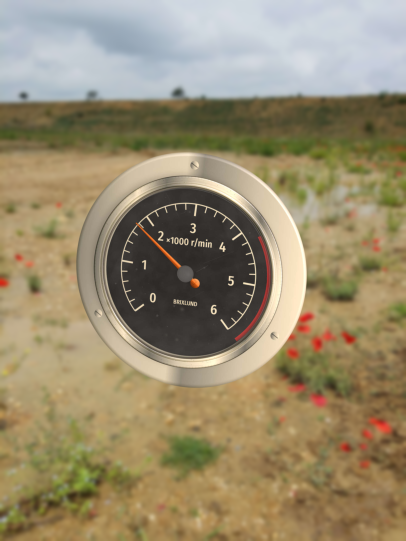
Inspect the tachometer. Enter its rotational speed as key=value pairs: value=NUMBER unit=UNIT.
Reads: value=1800 unit=rpm
